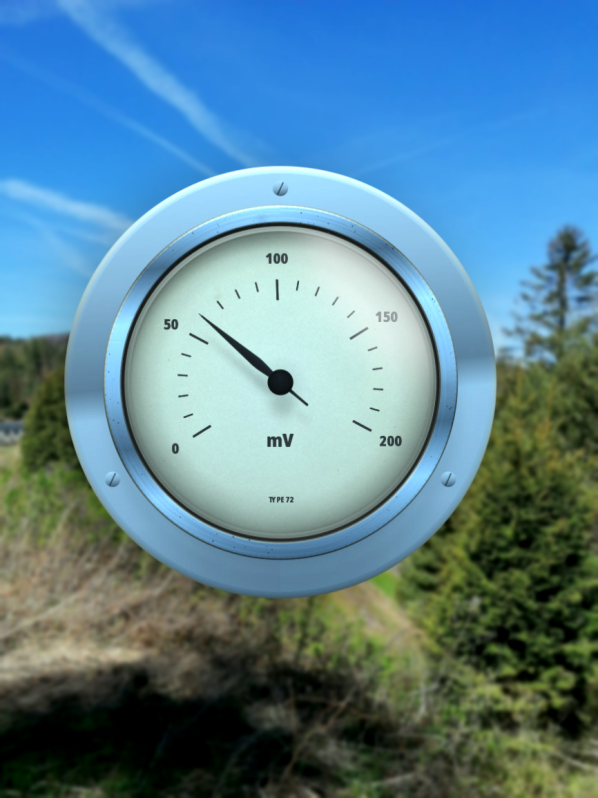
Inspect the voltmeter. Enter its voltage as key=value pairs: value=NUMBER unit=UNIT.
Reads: value=60 unit=mV
